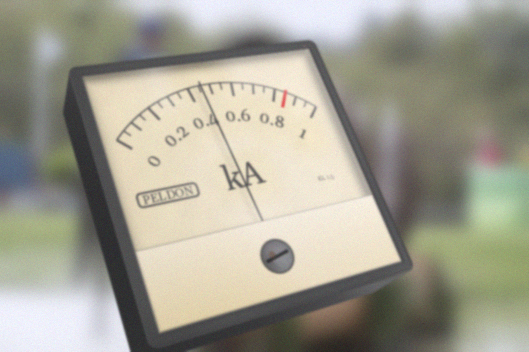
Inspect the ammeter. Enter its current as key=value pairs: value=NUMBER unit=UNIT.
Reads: value=0.45 unit=kA
